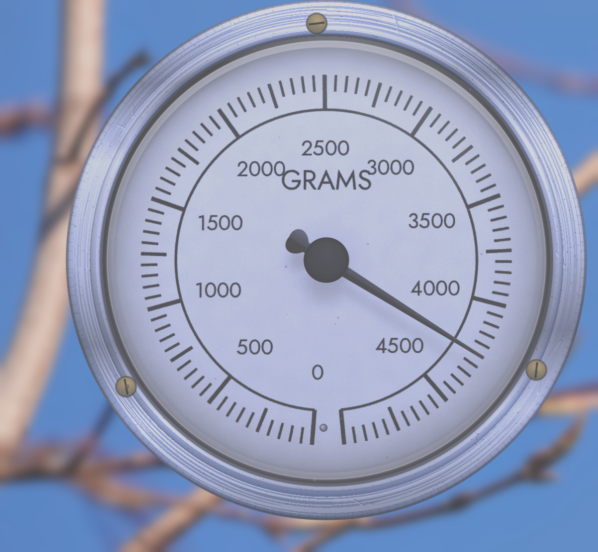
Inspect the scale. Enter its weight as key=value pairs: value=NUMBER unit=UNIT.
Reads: value=4250 unit=g
